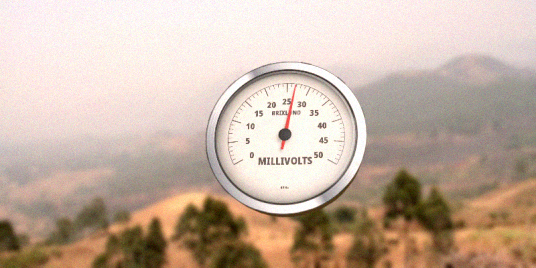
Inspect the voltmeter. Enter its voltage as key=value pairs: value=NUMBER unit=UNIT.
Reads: value=27 unit=mV
